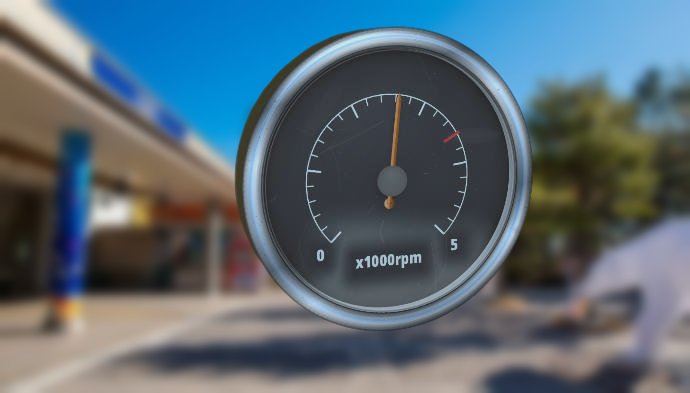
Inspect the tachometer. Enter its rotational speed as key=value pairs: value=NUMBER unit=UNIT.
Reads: value=2600 unit=rpm
